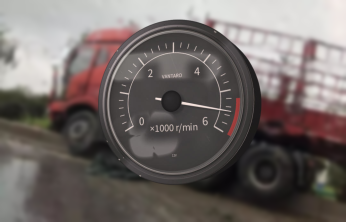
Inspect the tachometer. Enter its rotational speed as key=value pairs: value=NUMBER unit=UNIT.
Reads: value=5500 unit=rpm
